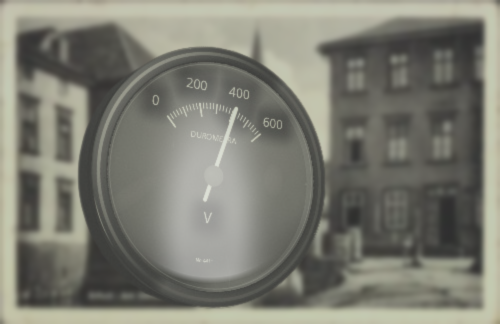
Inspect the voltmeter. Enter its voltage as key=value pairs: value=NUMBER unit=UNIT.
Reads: value=400 unit=V
